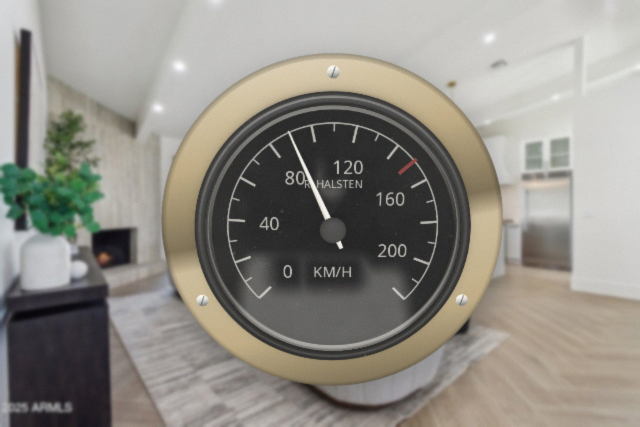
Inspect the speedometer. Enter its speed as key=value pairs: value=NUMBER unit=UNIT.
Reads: value=90 unit=km/h
